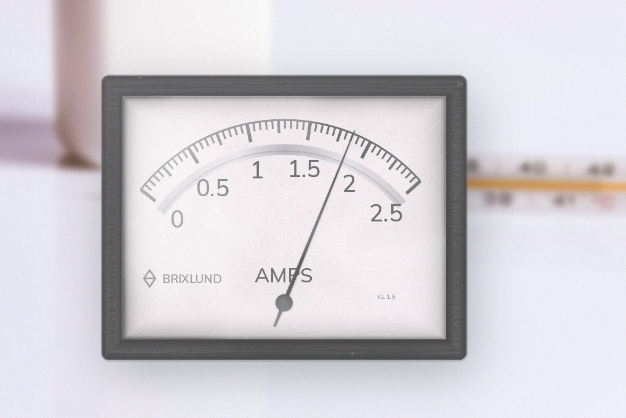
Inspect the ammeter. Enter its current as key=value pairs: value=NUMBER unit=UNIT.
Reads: value=1.85 unit=A
